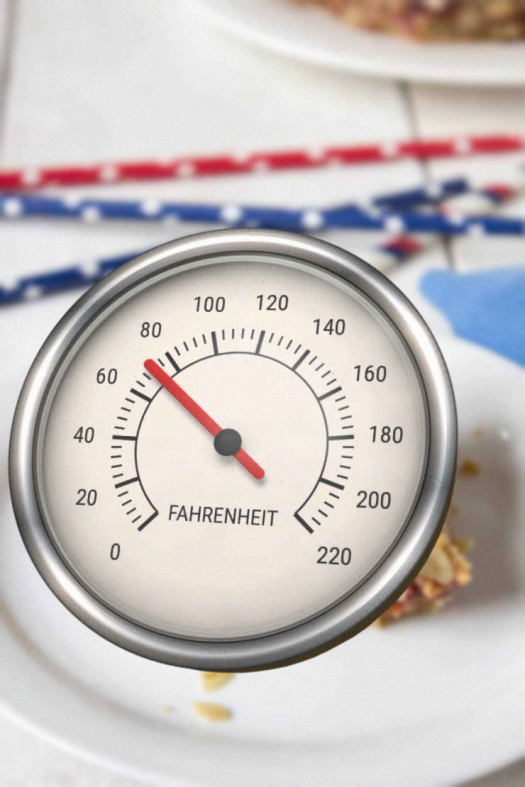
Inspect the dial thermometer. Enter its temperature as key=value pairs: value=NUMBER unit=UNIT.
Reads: value=72 unit=°F
